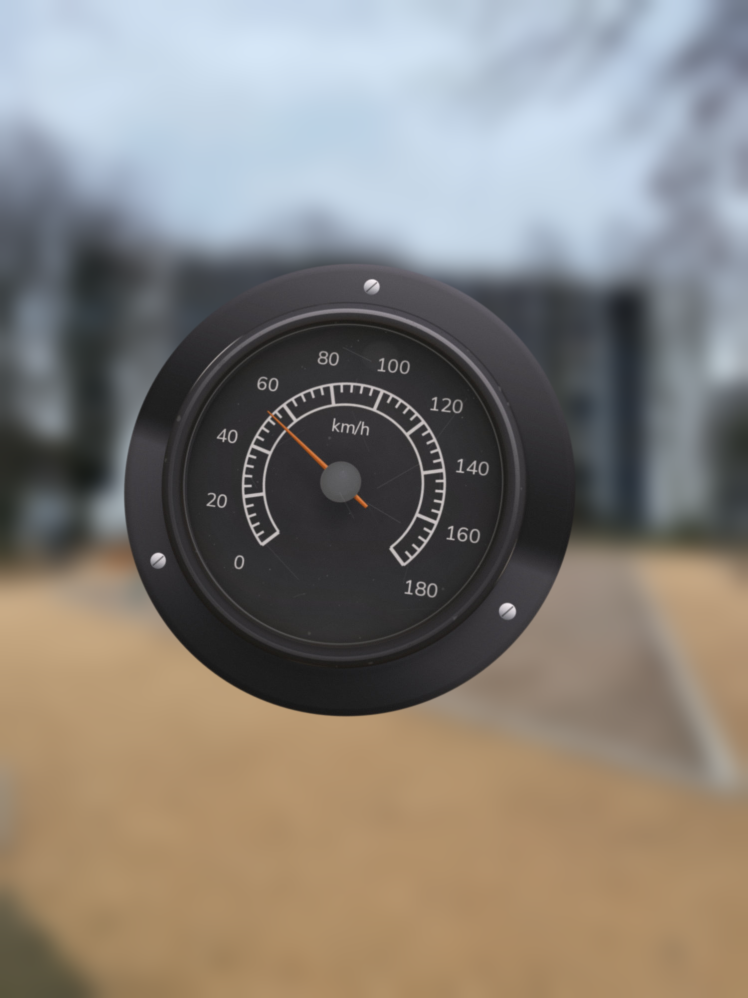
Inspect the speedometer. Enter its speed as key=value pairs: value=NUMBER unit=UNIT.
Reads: value=54 unit=km/h
